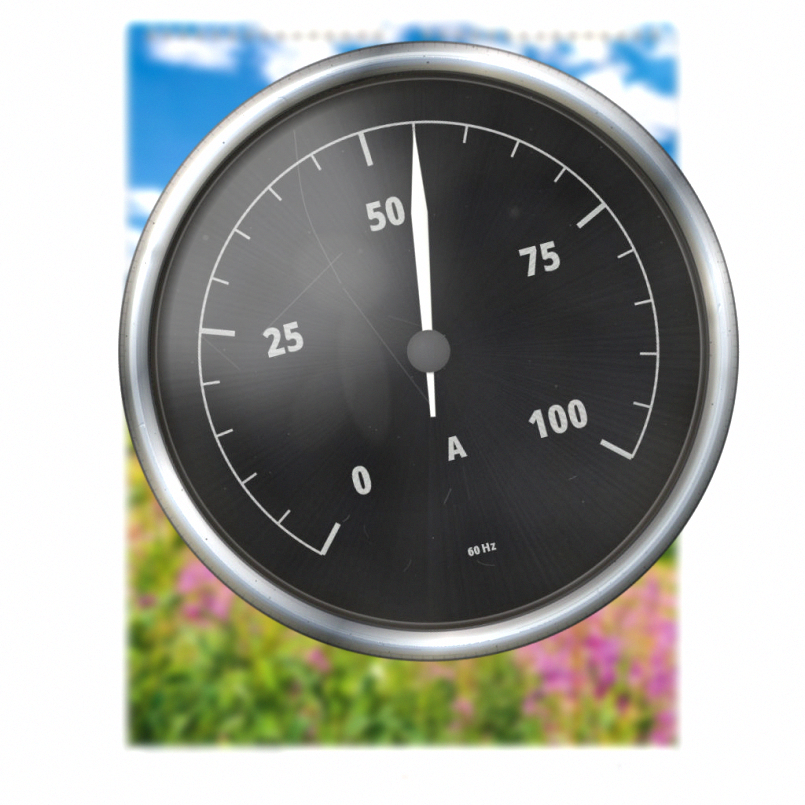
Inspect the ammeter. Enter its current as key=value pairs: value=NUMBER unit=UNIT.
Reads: value=55 unit=A
